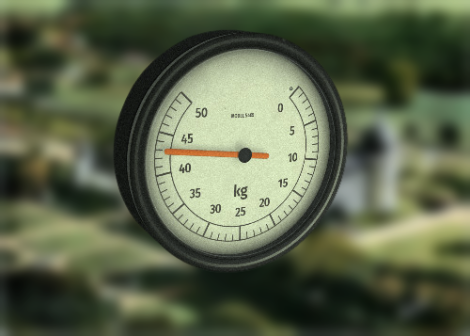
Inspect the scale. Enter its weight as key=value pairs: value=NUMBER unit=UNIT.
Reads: value=43 unit=kg
